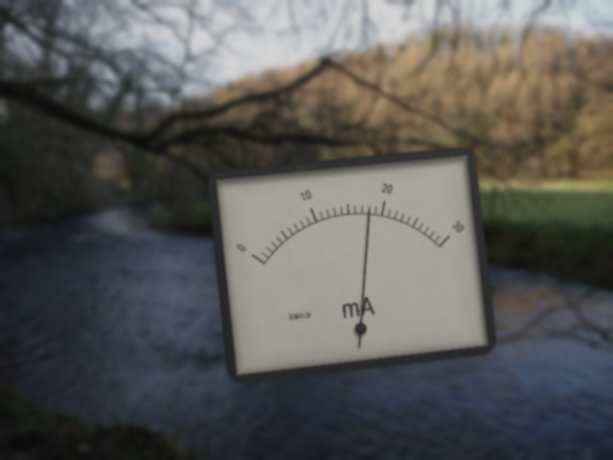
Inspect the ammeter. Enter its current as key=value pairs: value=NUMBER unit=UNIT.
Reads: value=18 unit=mA
